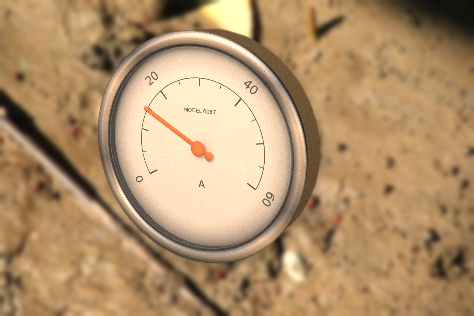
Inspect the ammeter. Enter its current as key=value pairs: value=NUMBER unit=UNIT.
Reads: value=15 unit=A
